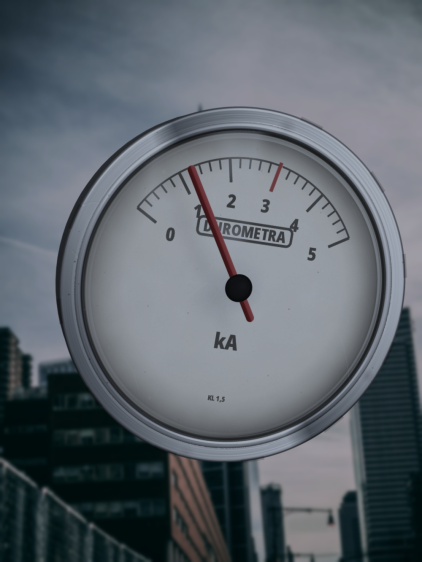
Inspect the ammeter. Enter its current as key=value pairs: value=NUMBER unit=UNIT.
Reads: value=1.2 unit=kA
